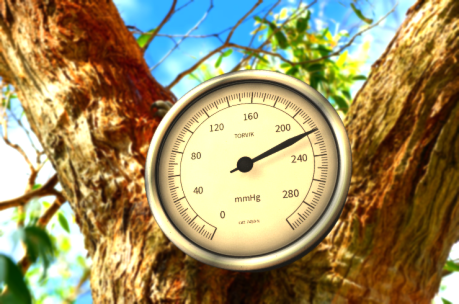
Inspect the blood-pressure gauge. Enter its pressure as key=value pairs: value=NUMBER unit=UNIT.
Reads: value=220 unit=mmHg
